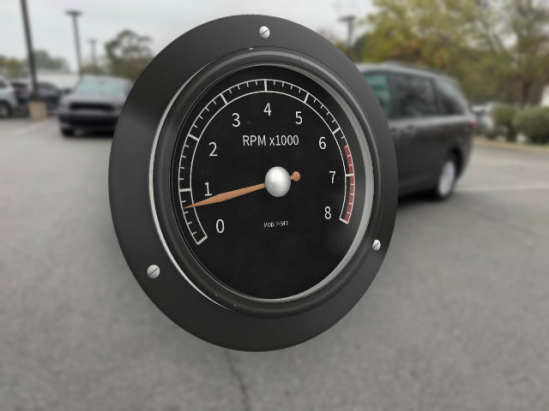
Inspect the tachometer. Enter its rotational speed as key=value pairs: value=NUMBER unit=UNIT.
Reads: value=700 unit=rpm
